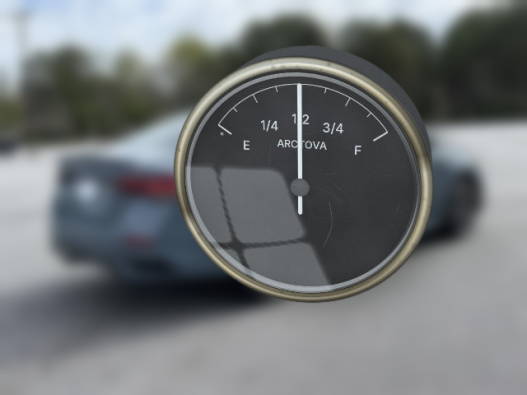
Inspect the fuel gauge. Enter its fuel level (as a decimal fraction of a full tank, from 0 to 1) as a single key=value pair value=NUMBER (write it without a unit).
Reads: value=0.5
